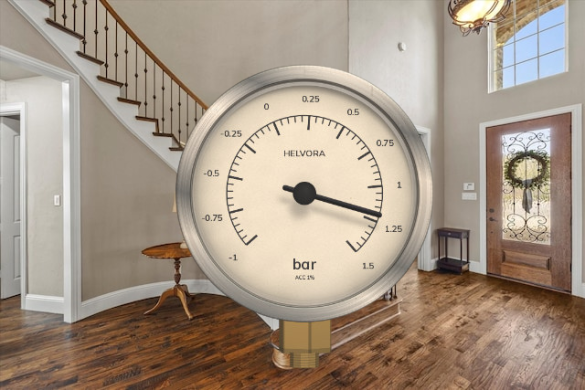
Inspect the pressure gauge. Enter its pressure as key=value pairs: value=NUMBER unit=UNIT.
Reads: value=1.2 unit=bar
